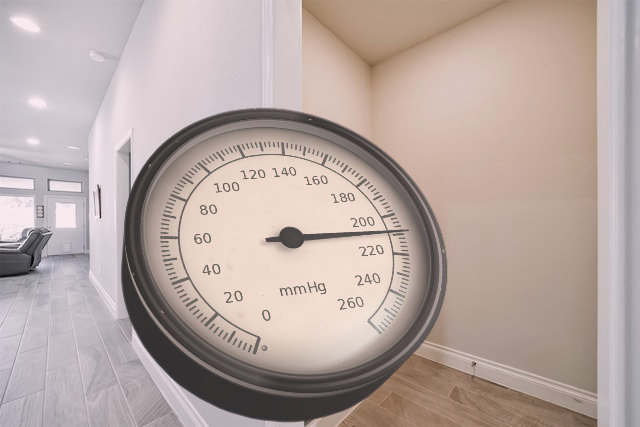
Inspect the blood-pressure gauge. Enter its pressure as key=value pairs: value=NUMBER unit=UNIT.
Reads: value=210 unit=mmHg
